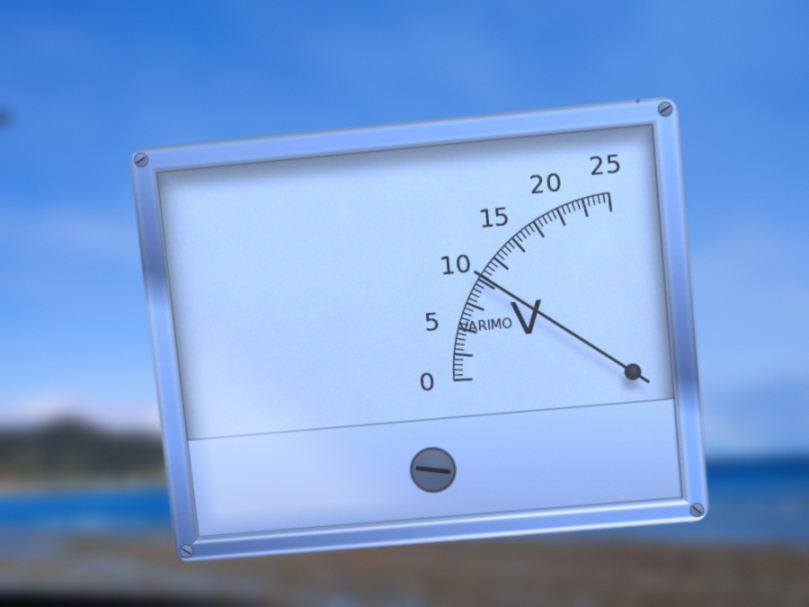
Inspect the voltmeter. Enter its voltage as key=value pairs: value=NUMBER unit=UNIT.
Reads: value=10.5 unit=V
